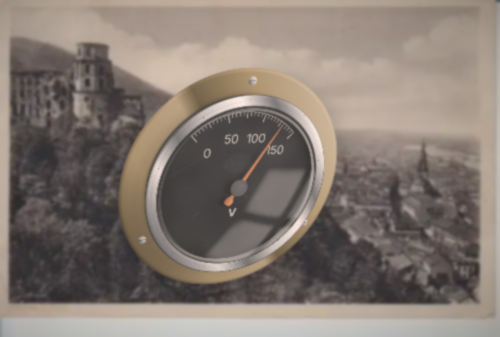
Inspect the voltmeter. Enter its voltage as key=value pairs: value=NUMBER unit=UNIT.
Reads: value=125 unit=V
